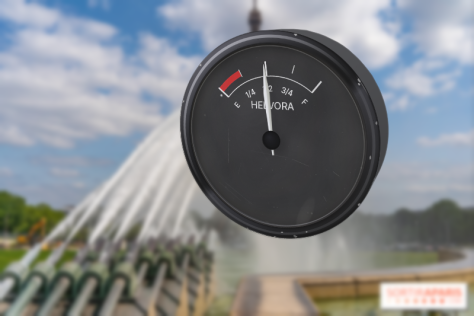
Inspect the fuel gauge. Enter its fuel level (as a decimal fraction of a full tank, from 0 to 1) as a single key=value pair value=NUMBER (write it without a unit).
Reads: value=0.5
